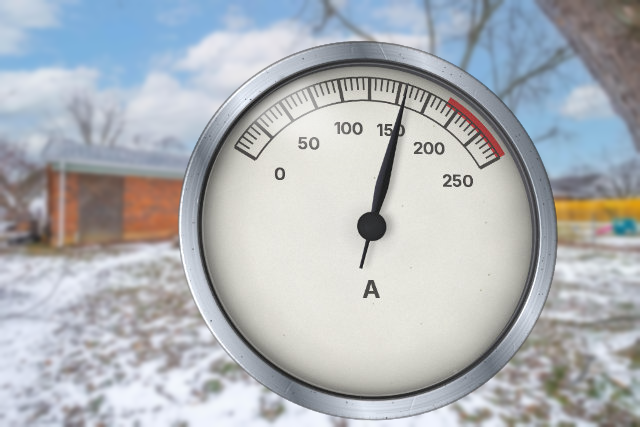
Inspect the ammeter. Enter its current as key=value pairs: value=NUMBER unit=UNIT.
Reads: value=155 unit=A
